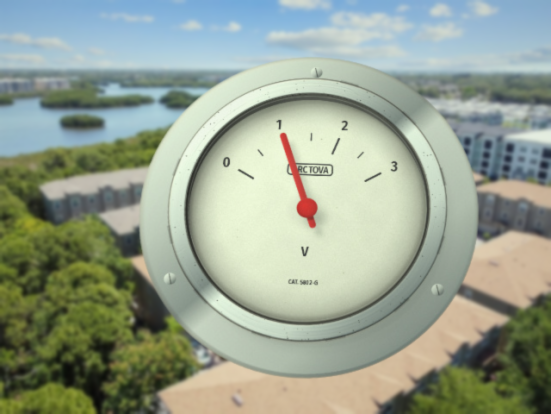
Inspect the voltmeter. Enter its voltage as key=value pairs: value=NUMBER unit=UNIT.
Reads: value=1 unit=V
